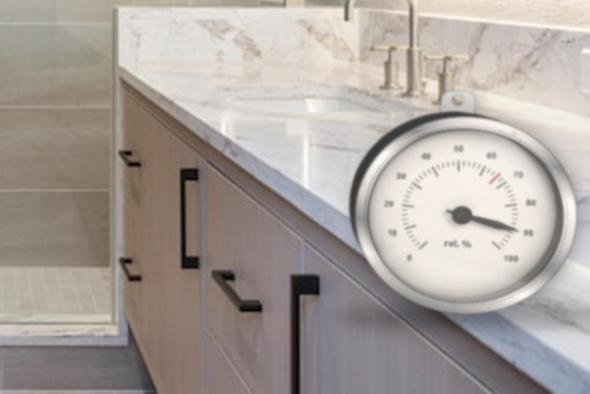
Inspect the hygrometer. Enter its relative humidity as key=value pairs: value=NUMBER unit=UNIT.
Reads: value=90 unit=%
